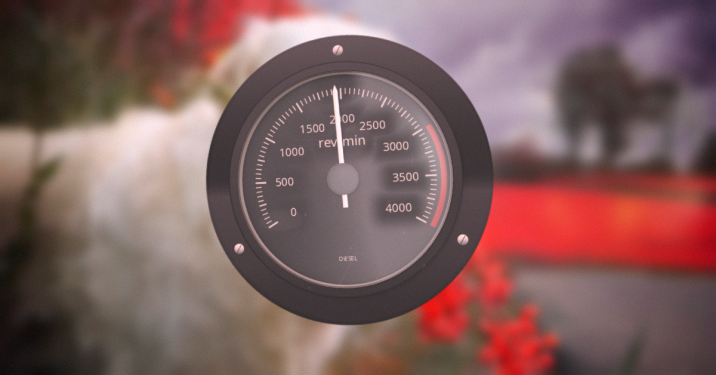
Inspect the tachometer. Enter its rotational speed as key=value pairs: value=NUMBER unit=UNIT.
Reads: value=1950 unit=rpm
